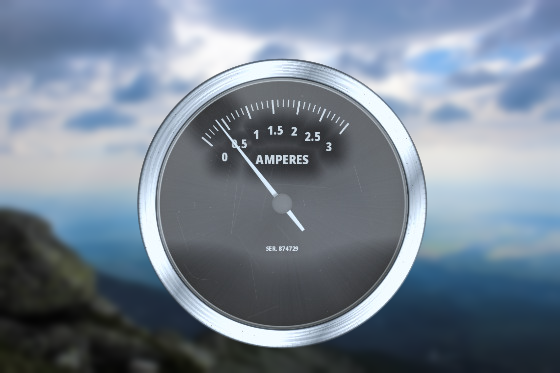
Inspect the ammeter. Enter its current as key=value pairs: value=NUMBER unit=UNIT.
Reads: value=0.4 unit=A
